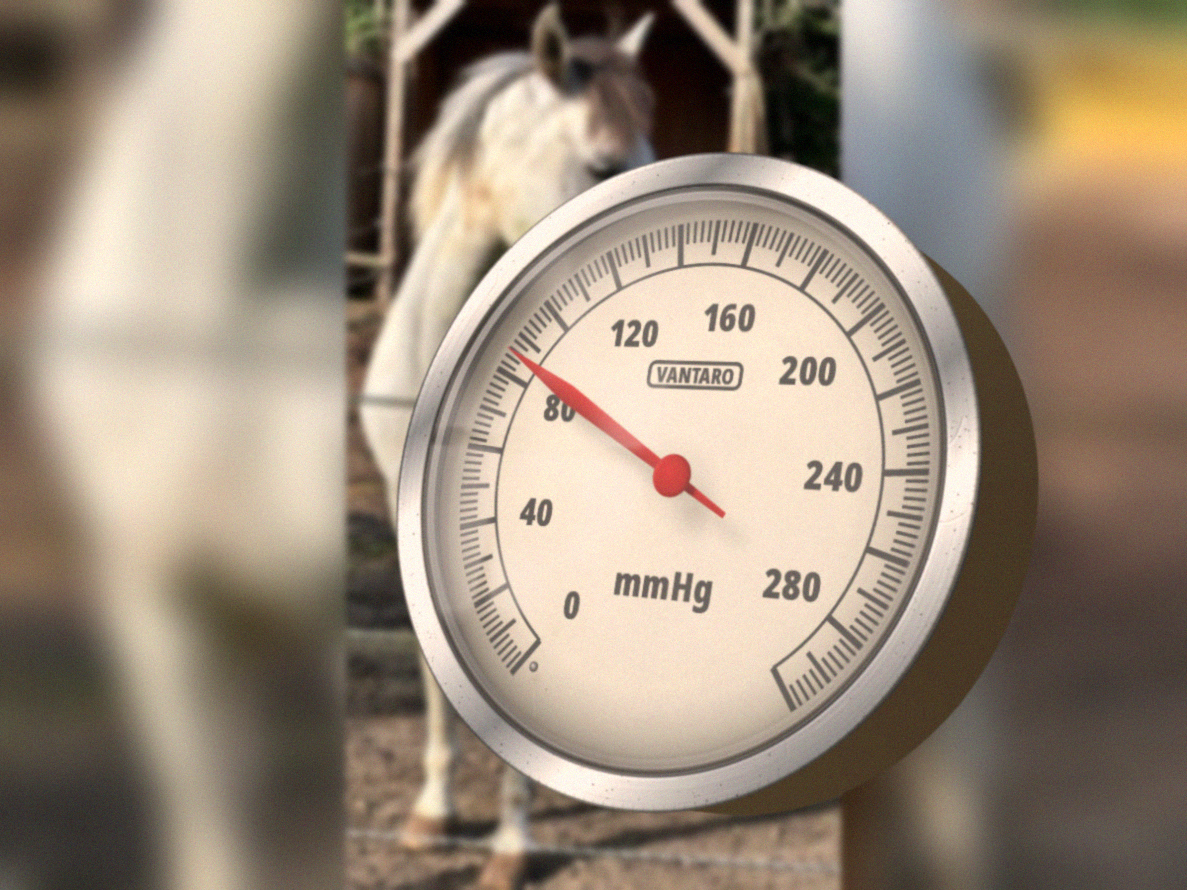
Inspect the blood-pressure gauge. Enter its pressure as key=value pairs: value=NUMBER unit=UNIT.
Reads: value=86 unit=mmHg
